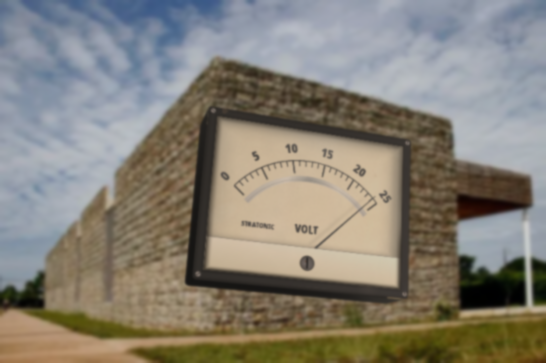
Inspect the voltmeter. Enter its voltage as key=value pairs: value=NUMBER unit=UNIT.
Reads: value=24 unit=V
